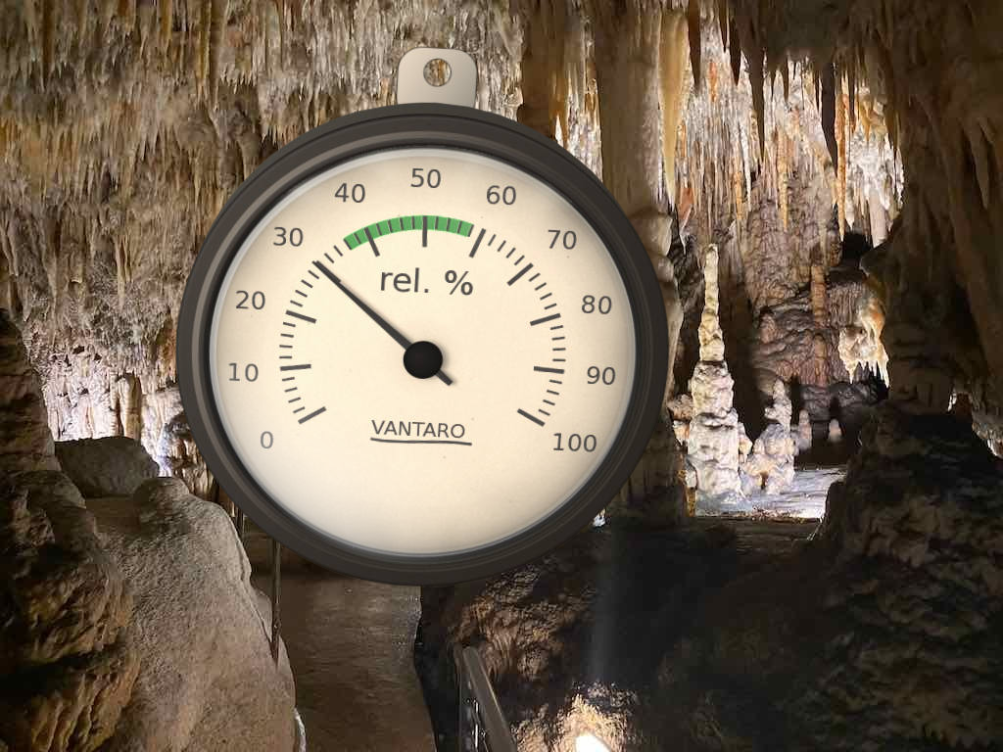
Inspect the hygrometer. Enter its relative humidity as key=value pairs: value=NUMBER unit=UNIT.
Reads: value=30 unit=%
